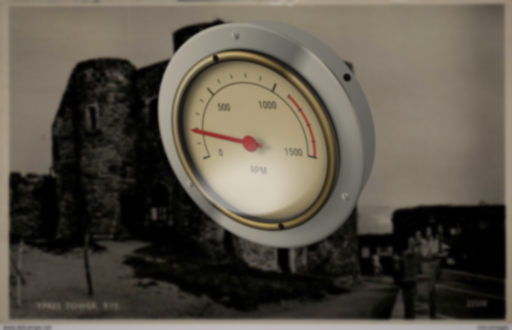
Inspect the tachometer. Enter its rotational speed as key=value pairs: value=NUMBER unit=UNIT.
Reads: value=200 unit=rpm
